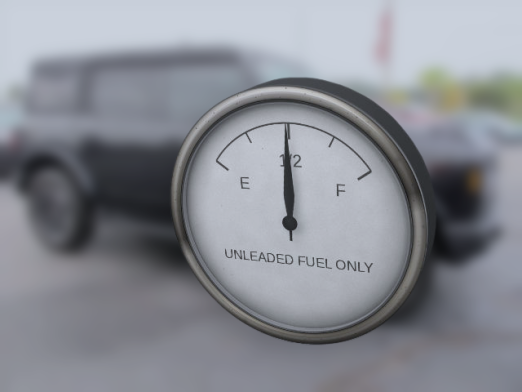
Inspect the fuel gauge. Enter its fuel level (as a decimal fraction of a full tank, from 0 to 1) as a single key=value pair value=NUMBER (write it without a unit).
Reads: value=0.5
